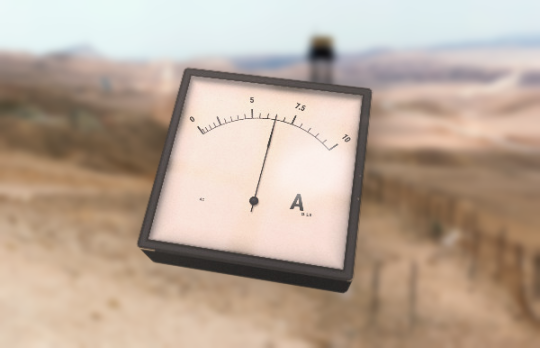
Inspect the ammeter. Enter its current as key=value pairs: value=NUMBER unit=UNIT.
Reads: value=6.5 unit=A
